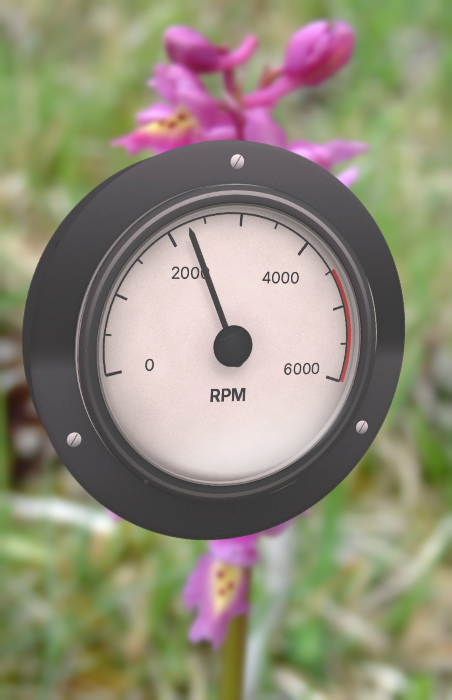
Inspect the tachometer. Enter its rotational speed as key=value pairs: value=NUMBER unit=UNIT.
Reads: value=2250 unit=rpm
